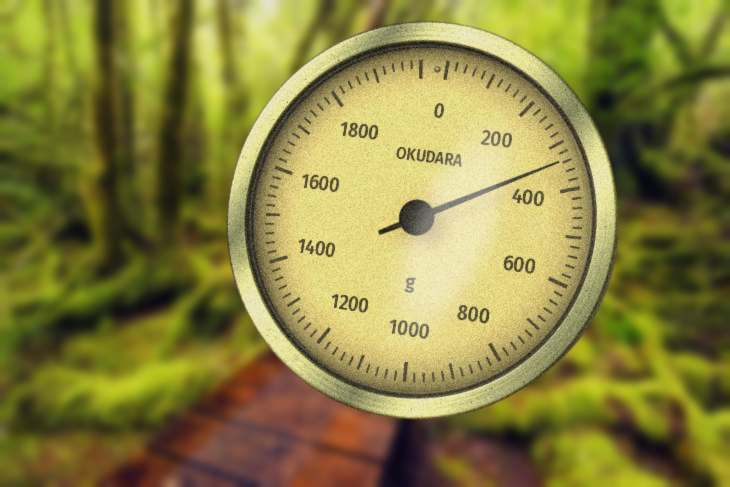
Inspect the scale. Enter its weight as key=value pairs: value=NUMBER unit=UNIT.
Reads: value=340 unit=g
